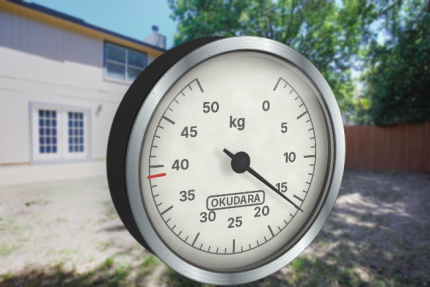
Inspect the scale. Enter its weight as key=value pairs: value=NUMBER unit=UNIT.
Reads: value=16 unit=kg
